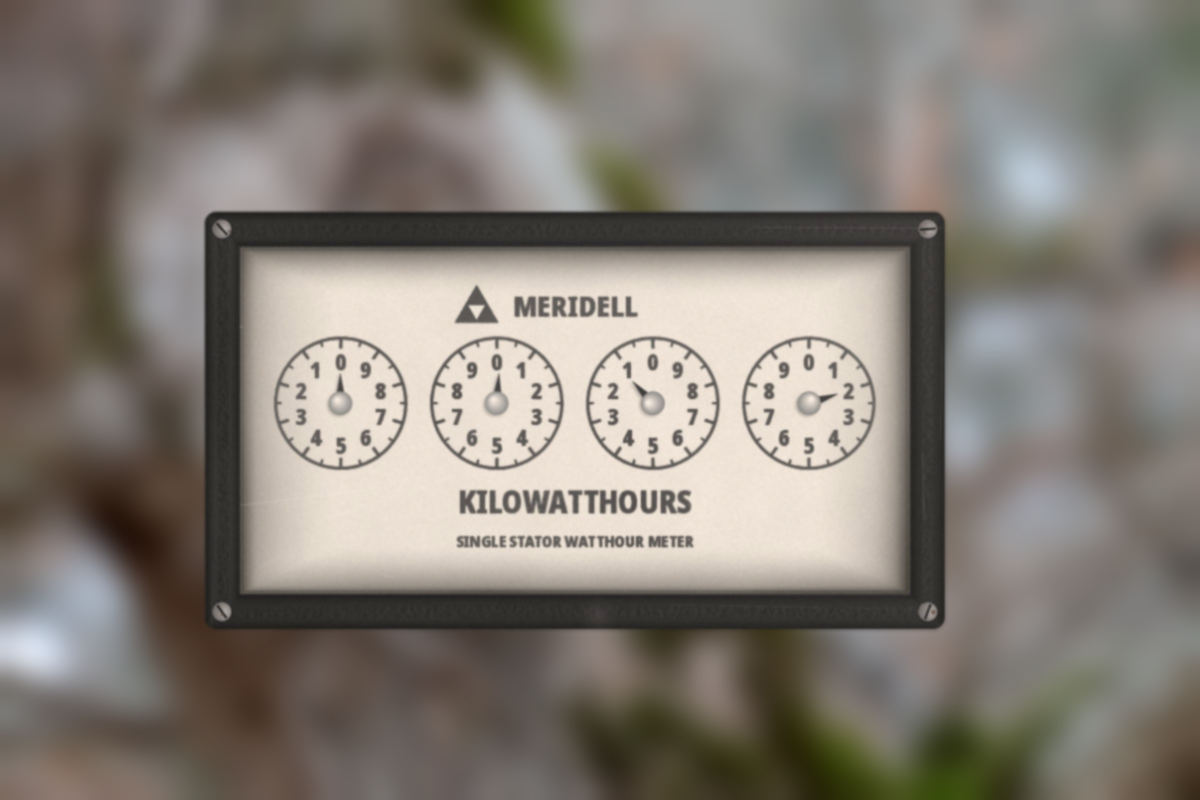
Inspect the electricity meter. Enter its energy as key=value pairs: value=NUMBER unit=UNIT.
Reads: value=12 unit=kWh
